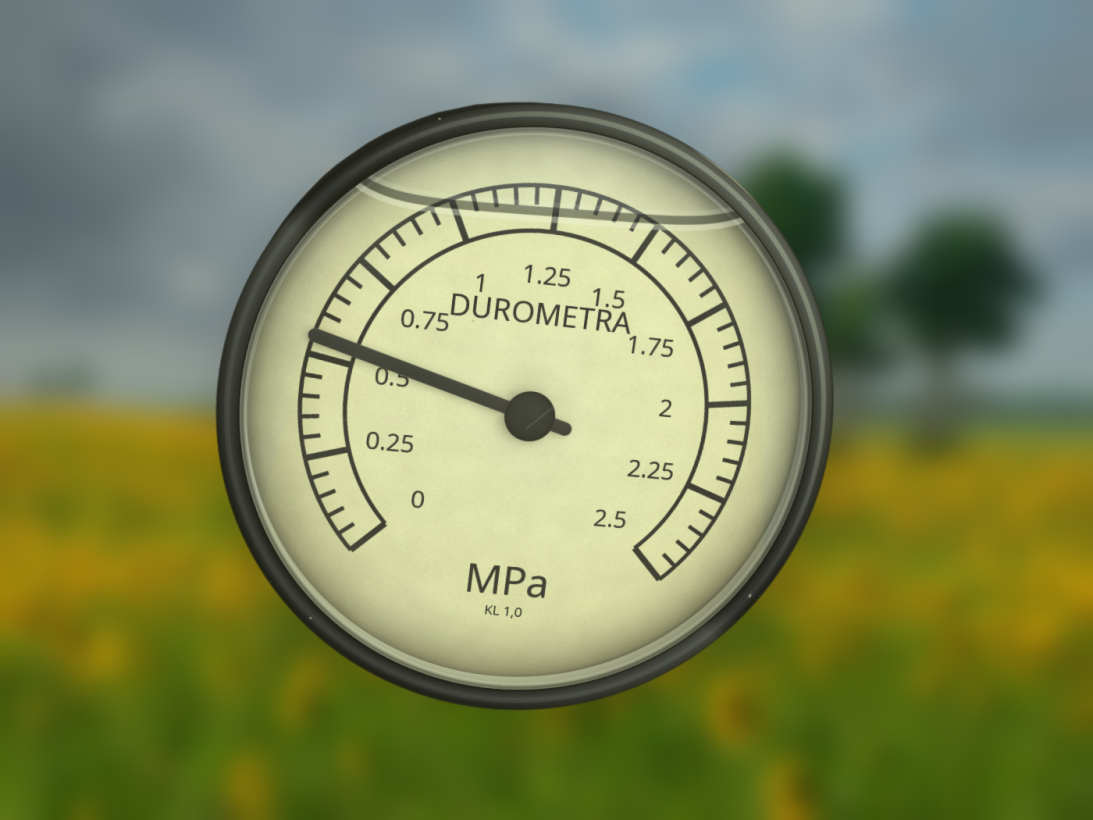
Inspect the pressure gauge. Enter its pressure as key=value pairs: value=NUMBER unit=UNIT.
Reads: value=0.55 unit=MPa
